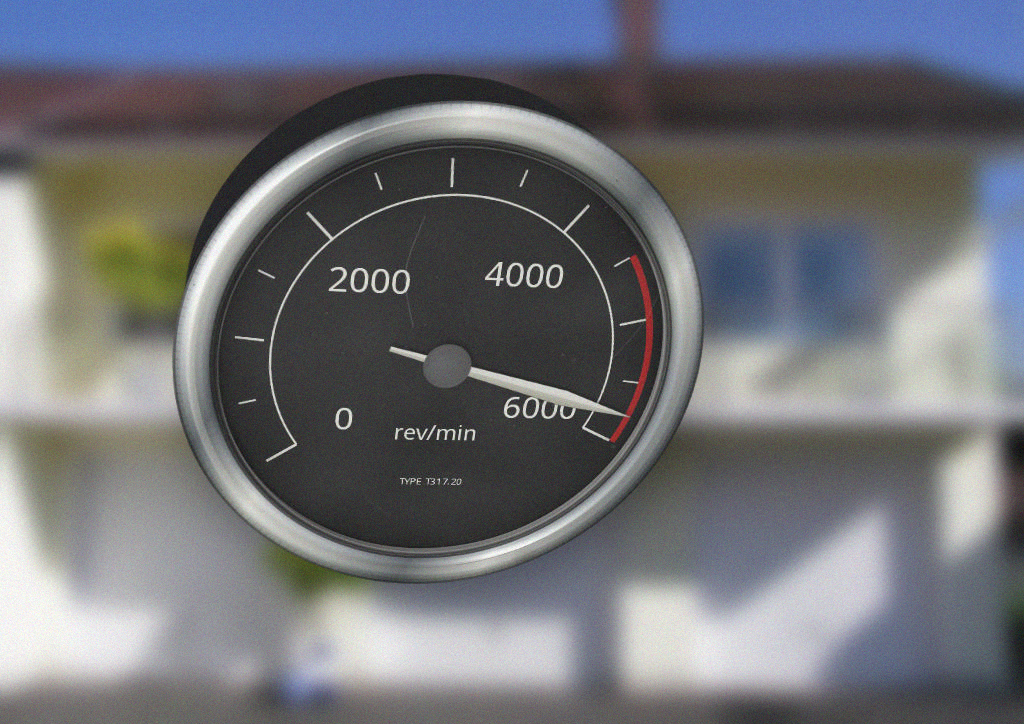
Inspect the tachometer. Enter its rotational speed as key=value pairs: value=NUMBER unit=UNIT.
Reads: value=5750 unit=rpm
